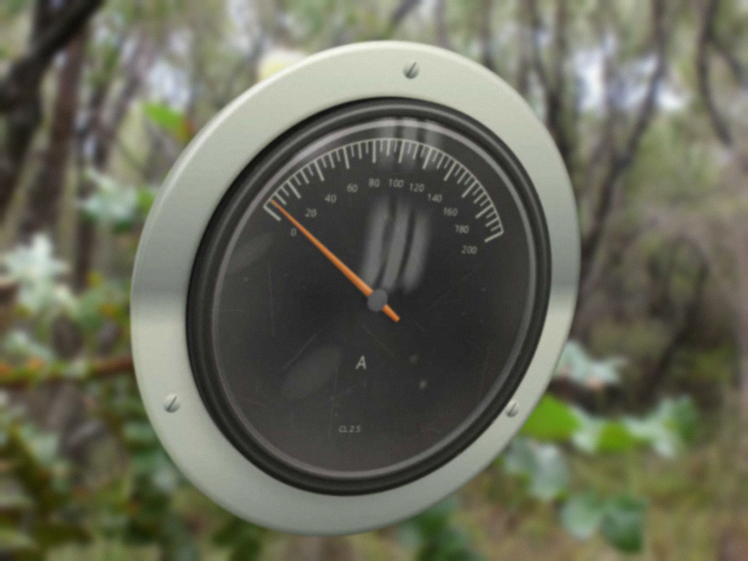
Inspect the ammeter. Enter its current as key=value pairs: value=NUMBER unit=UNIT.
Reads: value=5 unit=A
